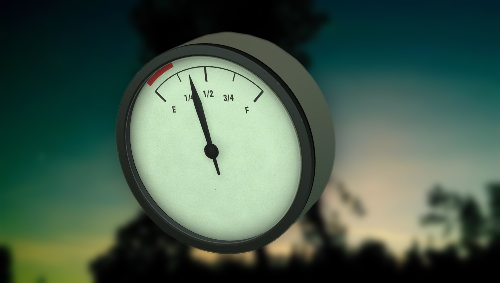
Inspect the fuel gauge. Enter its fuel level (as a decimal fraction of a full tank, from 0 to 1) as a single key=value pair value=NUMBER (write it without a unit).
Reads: value=0.375
